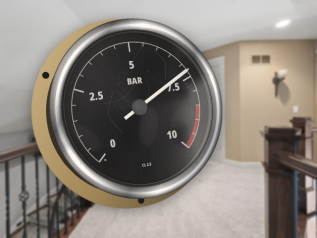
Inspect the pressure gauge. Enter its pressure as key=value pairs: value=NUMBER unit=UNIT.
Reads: value=7.25 unit=bar
